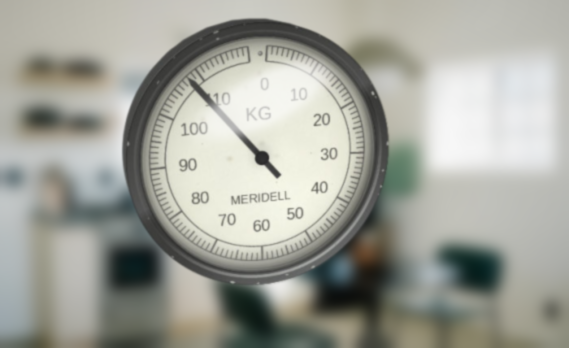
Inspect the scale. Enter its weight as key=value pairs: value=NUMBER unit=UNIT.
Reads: value=108 unit=kg
